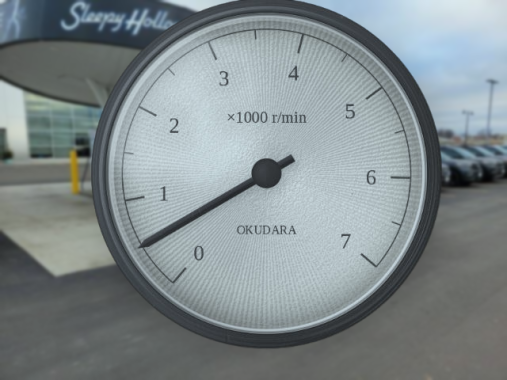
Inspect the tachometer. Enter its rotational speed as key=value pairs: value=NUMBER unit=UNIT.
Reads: value=500 unit=rpm
